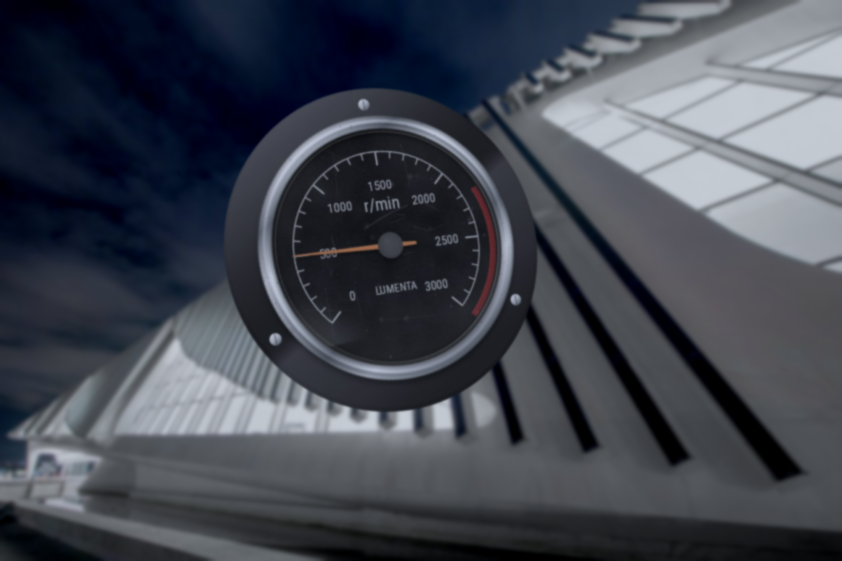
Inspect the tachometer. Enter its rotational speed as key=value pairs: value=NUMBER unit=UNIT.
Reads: value=500 unit=rpm
